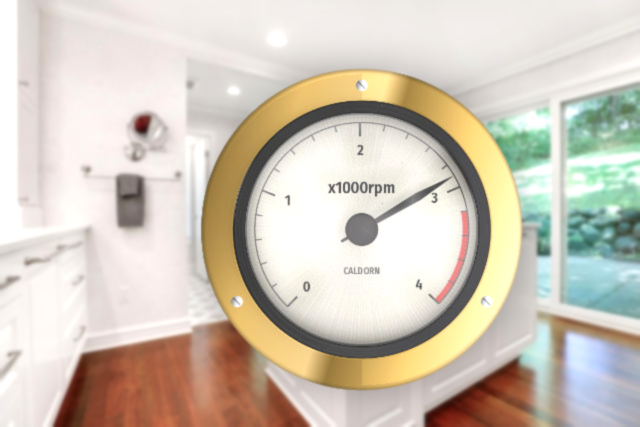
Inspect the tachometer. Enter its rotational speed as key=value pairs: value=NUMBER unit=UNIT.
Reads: value=2900 unit=rpm
